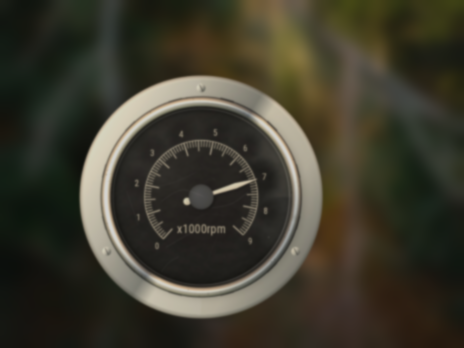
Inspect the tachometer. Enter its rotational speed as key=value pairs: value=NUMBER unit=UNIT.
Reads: value=7000 unit=rpm
